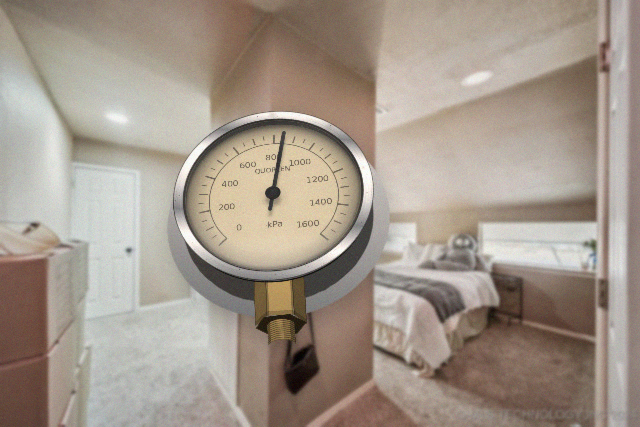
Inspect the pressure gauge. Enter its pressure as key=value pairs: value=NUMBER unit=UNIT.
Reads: value=850 unit=kPa
